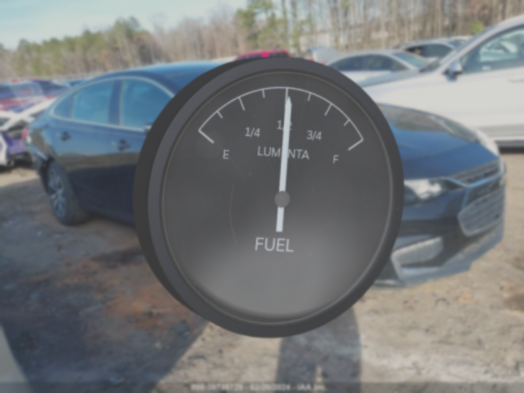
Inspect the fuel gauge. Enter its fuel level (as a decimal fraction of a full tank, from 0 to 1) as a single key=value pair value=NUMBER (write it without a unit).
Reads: value=0.5
